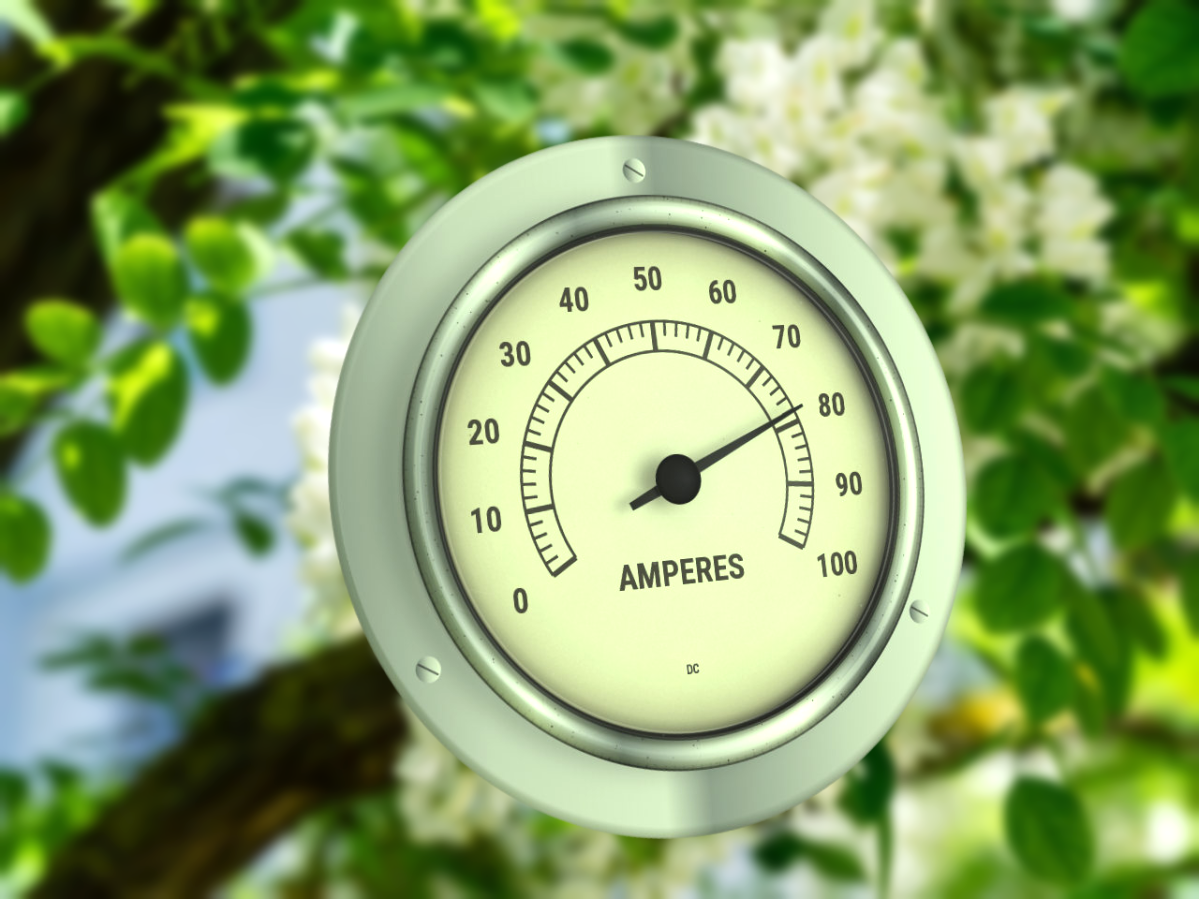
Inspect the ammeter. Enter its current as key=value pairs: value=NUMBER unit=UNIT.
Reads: value=78 unit=A
